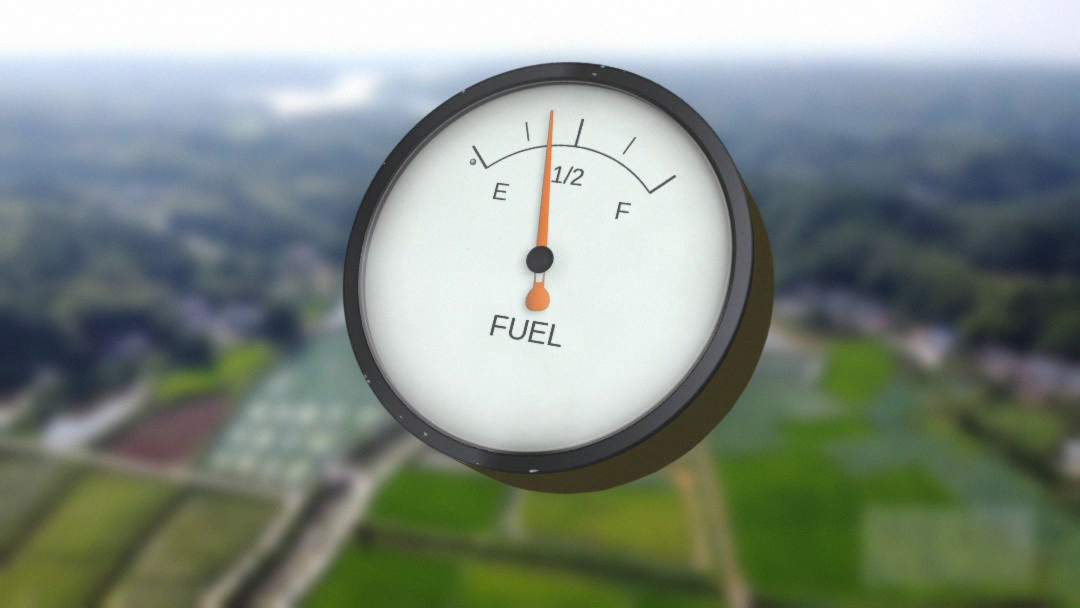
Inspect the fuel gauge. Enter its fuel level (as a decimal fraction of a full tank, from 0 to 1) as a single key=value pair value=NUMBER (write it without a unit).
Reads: value=0.375
